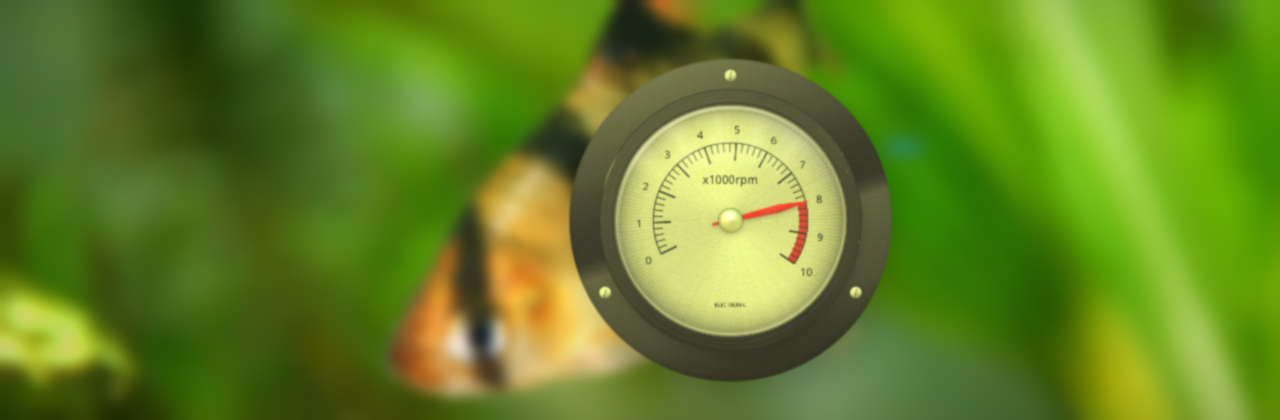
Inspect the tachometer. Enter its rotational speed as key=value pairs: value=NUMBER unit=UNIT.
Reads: value=8000 unit=rpm
